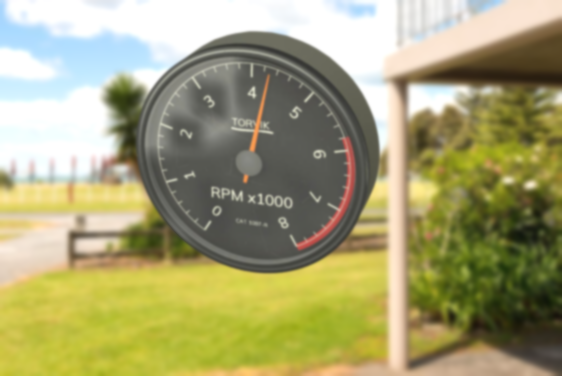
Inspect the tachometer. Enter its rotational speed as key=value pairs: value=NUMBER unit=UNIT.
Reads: value=4300 unit=rpm
